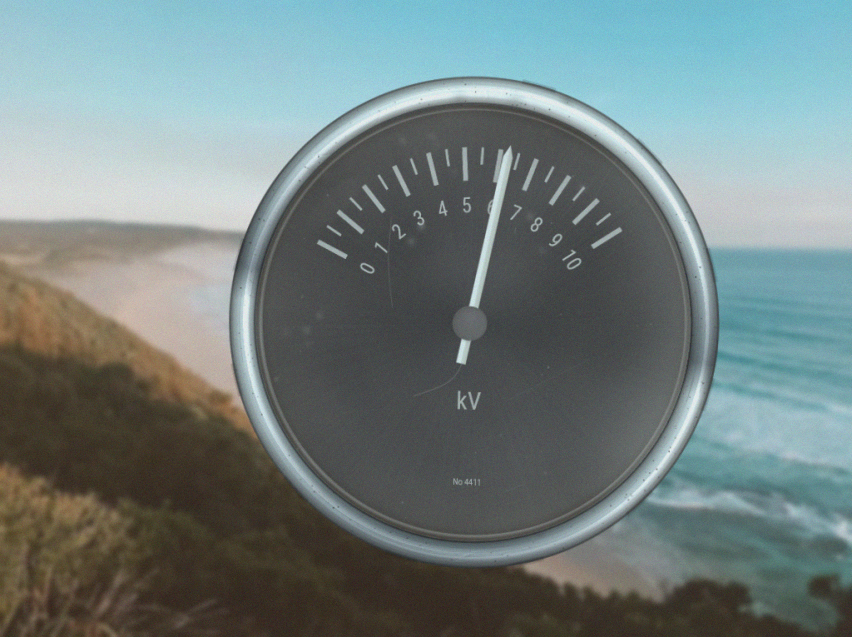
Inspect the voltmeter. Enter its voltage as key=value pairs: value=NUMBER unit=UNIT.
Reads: value=6.25 unit=kV
